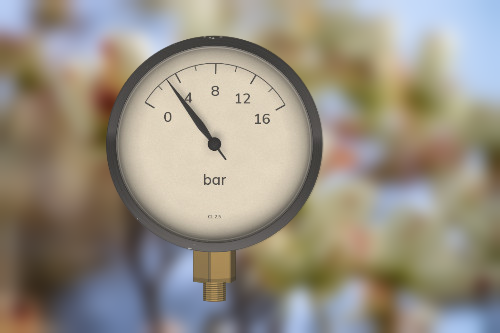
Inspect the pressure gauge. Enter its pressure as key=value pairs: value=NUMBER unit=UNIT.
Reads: value=3 unit=bar
